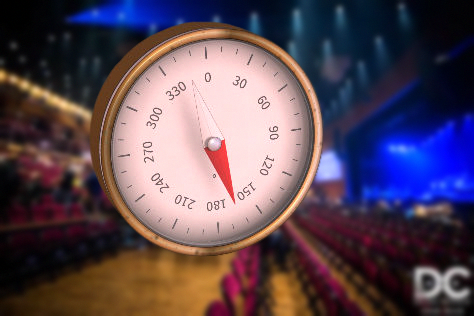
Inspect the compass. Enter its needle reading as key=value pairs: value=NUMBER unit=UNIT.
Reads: value=165 unit=°
